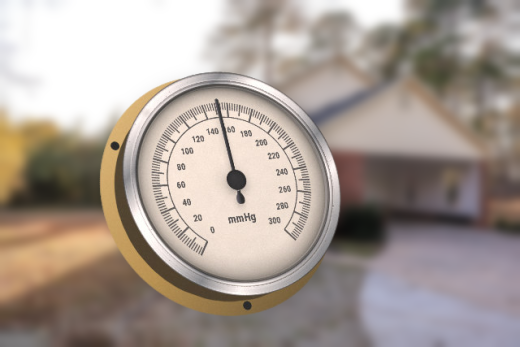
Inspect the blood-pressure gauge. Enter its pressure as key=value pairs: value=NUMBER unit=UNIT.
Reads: value=150 unit=mmHg
